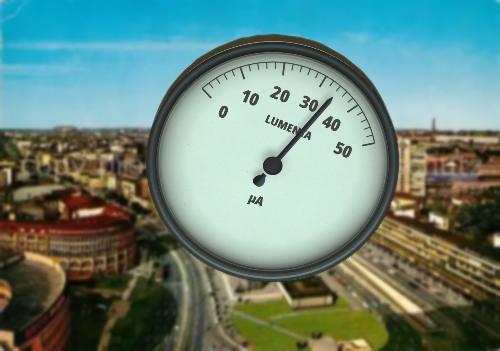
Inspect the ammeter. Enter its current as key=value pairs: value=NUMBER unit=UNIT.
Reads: value=34 unit=µA
